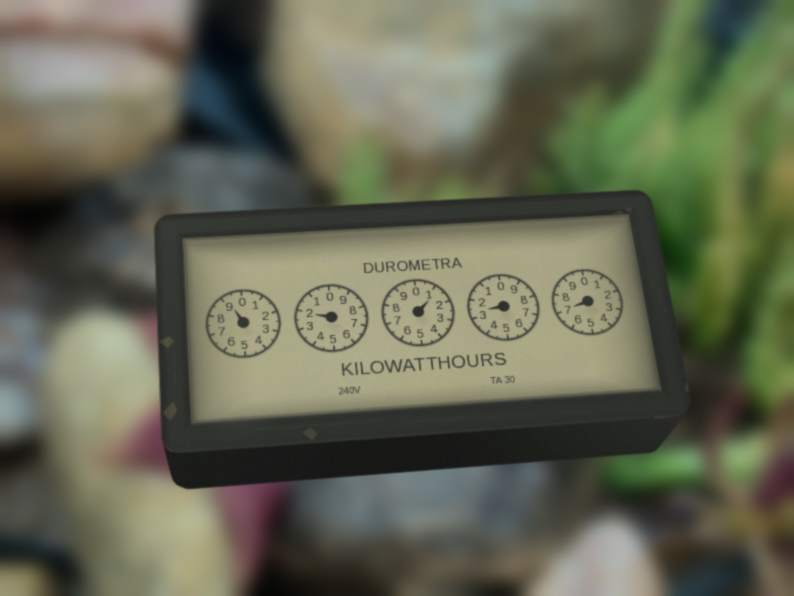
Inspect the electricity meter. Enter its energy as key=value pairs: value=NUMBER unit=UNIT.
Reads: value=92127 unit=kWh
